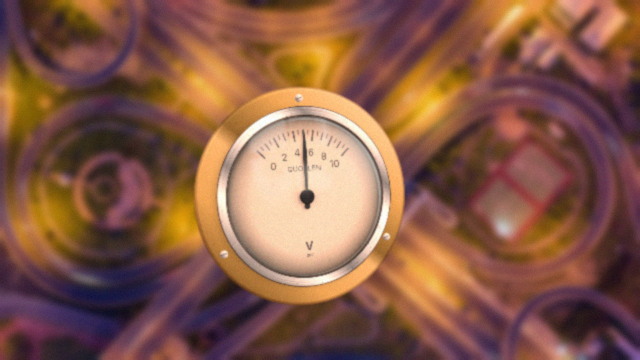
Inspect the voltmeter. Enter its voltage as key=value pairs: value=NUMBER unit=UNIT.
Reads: value=5 unit=V
